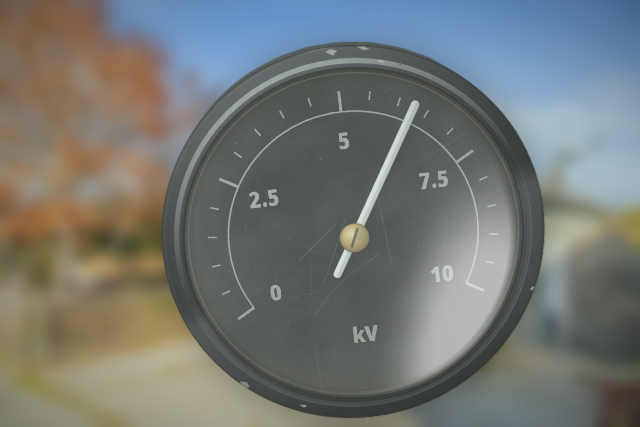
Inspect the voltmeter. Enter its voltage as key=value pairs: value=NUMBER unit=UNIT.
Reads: value=6.25 unit=kV
